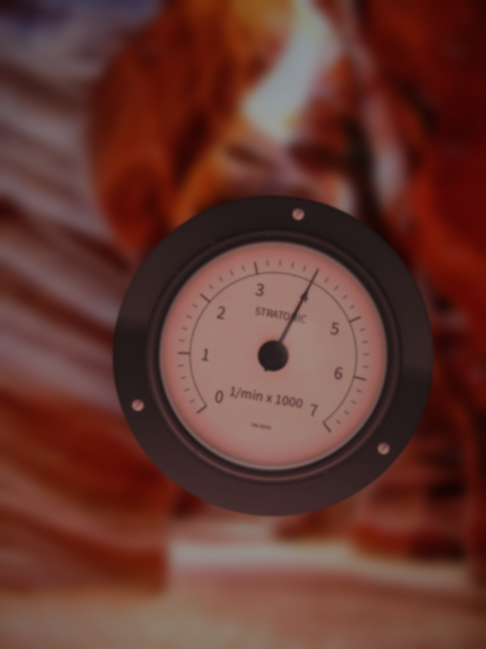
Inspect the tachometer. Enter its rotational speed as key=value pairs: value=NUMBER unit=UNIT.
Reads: value=4000 unit=rpm
